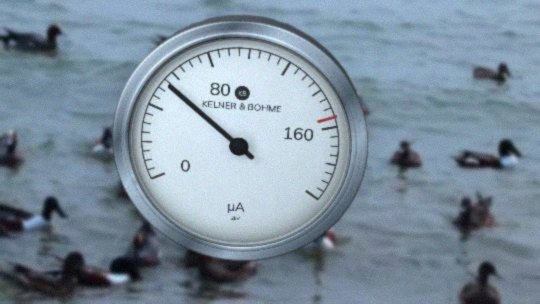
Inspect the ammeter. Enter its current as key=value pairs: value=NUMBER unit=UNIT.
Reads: value=55 unit=µA
